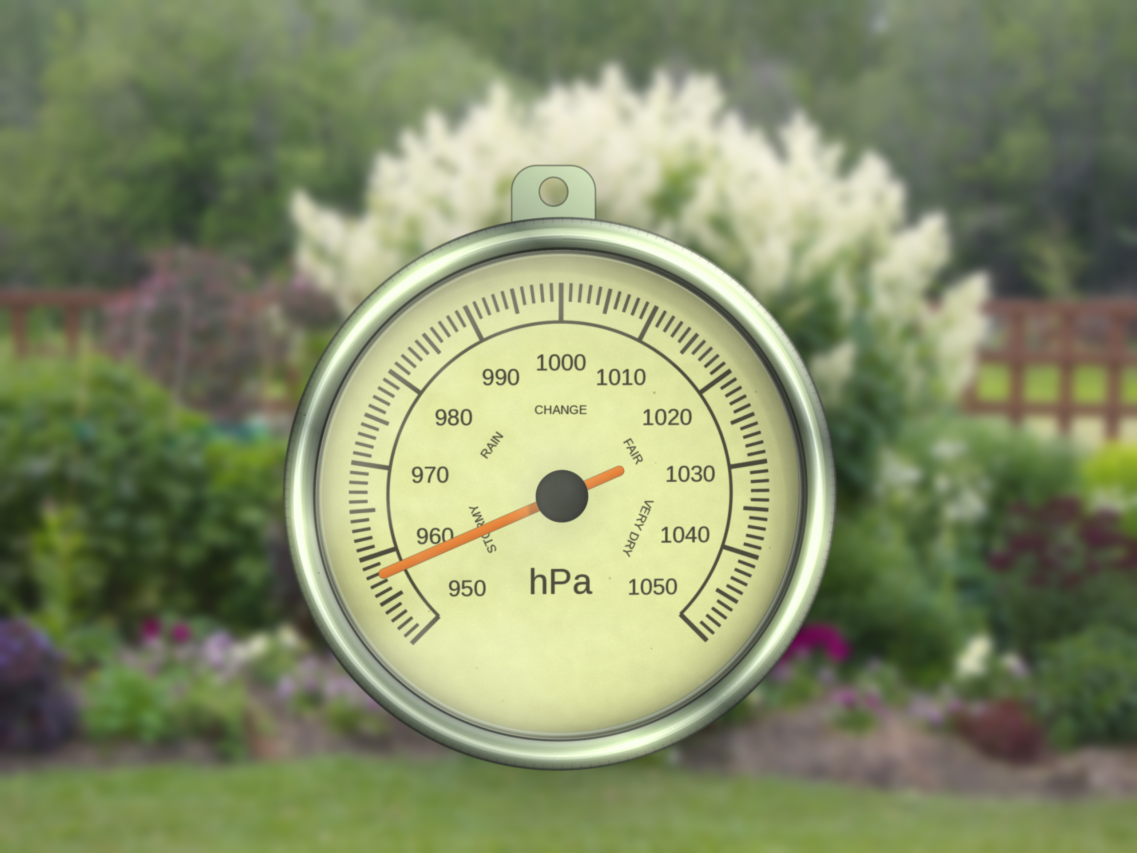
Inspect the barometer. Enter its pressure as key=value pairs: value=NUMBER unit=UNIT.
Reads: value=958 unit=hPa
